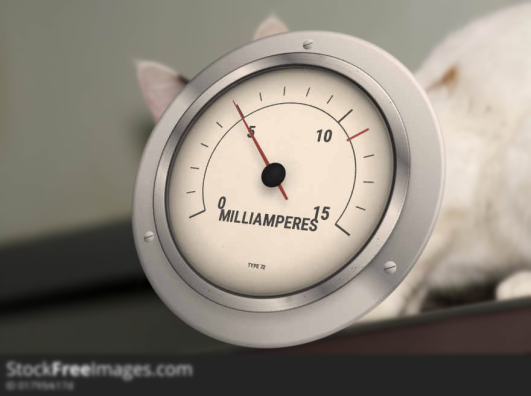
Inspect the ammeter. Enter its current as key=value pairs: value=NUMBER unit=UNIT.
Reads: value=5 unit=mA
